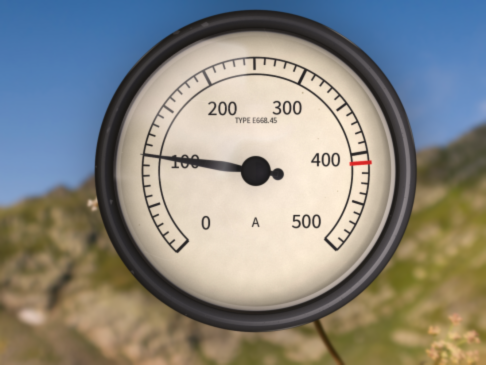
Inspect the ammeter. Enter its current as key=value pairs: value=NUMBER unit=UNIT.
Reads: value=100 unit=A
